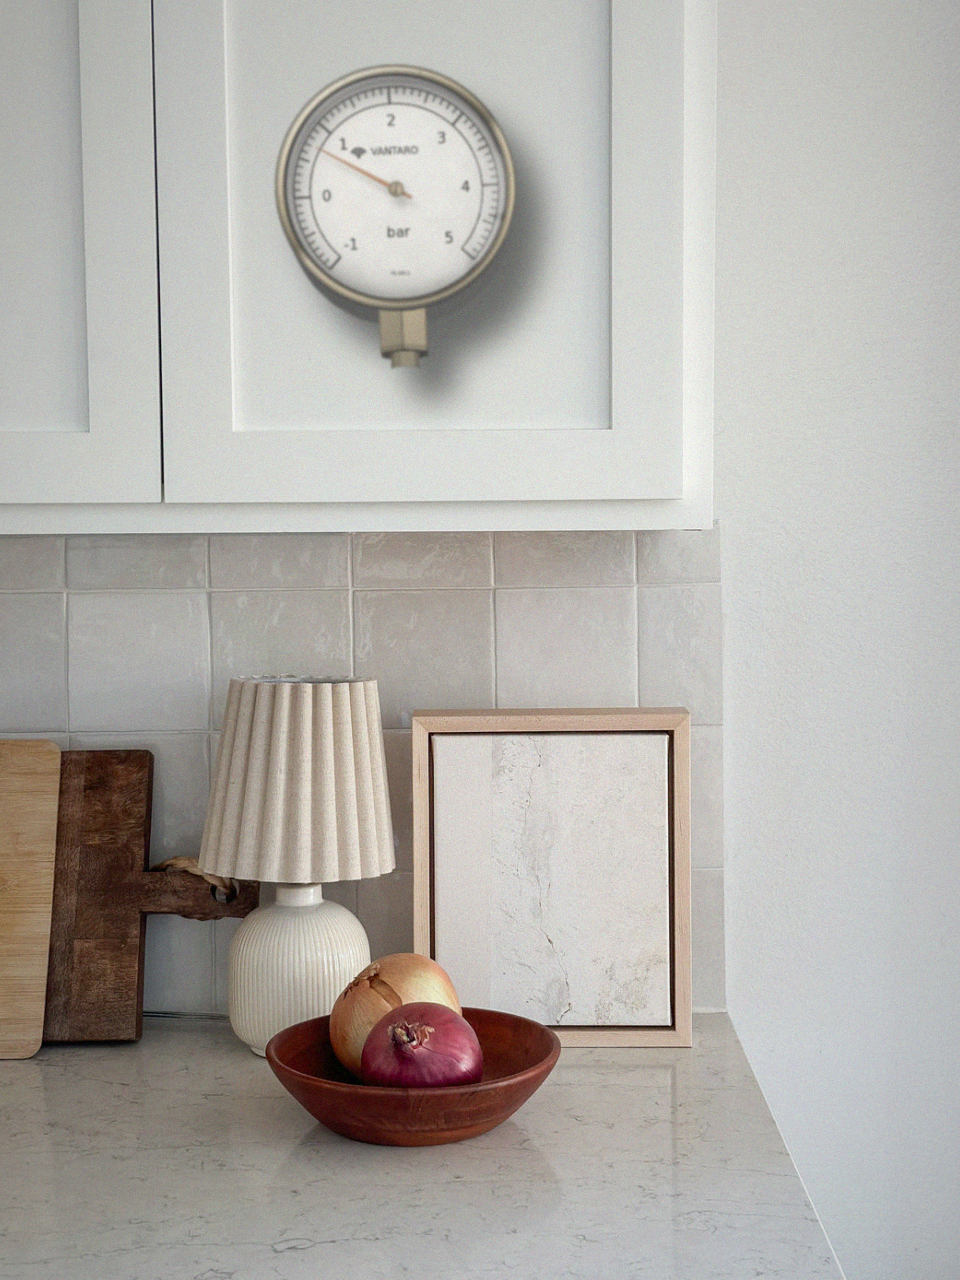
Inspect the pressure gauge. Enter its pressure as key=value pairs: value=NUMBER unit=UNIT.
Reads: value=0.7 unit=bar
